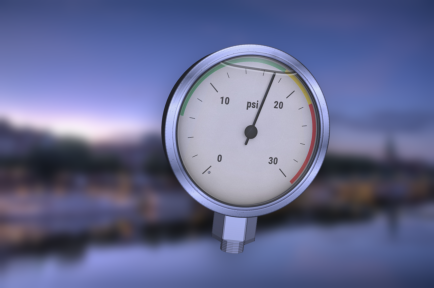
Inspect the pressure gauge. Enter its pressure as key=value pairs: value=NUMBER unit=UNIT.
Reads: value=17 unit=psi
